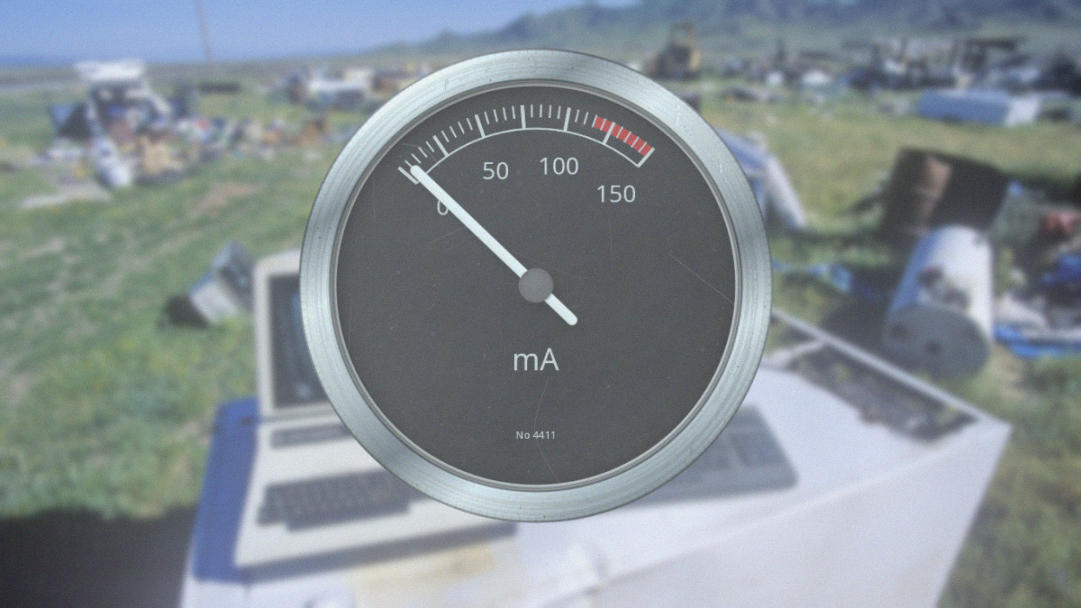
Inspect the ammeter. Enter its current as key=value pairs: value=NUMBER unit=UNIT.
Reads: value=5 unit=mA
